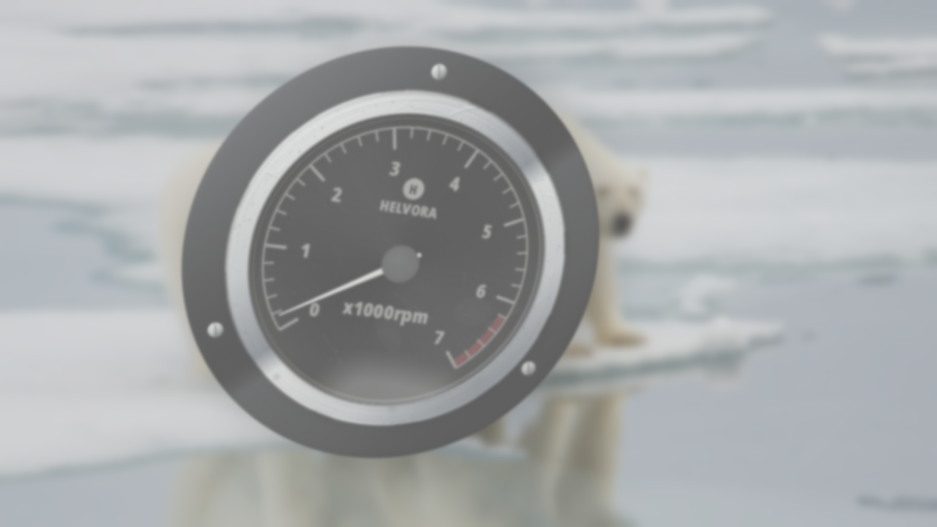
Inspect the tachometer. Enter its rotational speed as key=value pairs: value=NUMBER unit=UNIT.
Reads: value=200 unit=rpm
